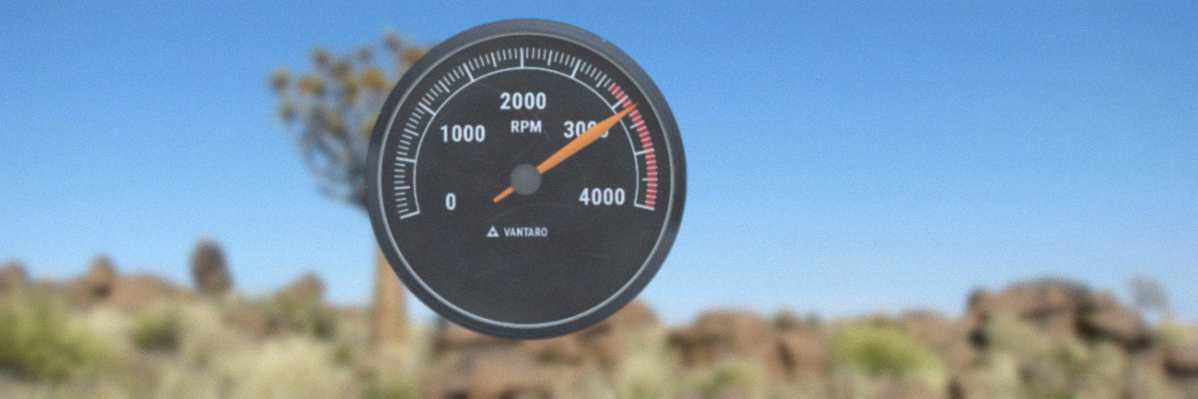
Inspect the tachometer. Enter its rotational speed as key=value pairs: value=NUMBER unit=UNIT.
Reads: value=3100 unit=rpm
